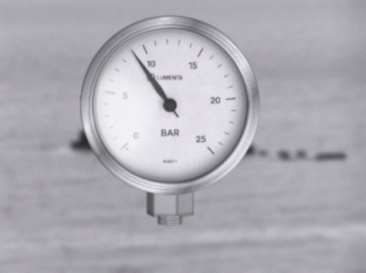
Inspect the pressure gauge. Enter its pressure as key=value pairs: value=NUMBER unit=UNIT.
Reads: value=9 unit=bar
